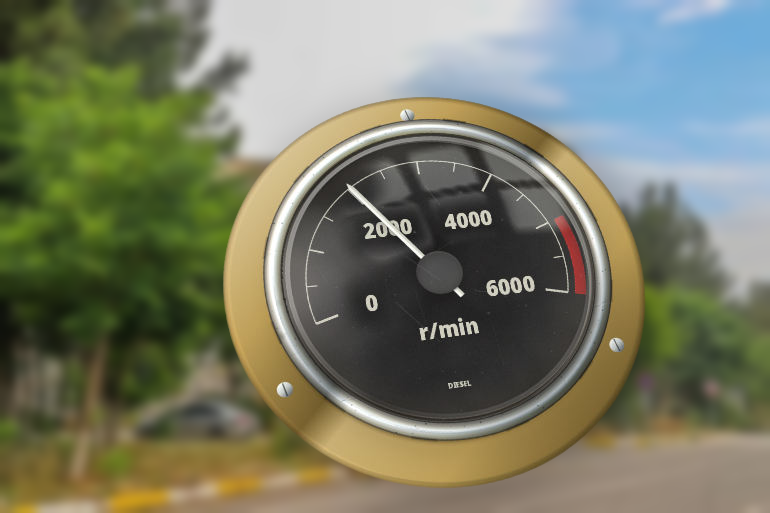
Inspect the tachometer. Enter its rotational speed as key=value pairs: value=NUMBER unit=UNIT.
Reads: value=2000 unit=rpm
